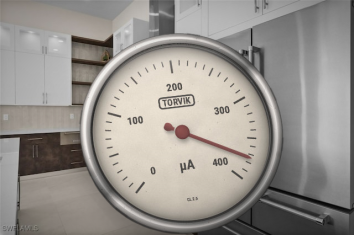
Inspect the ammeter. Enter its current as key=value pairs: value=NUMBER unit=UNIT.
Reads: value=375 unit=µA
